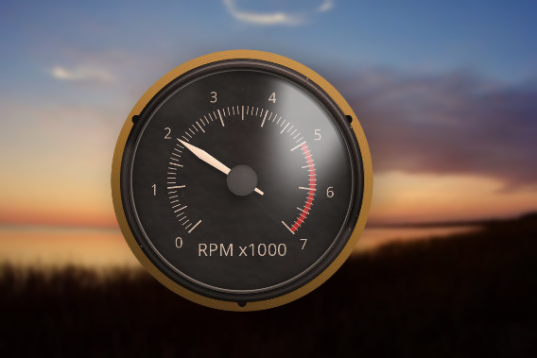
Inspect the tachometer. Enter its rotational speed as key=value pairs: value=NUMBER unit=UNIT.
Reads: value=2000 unit=rpm
